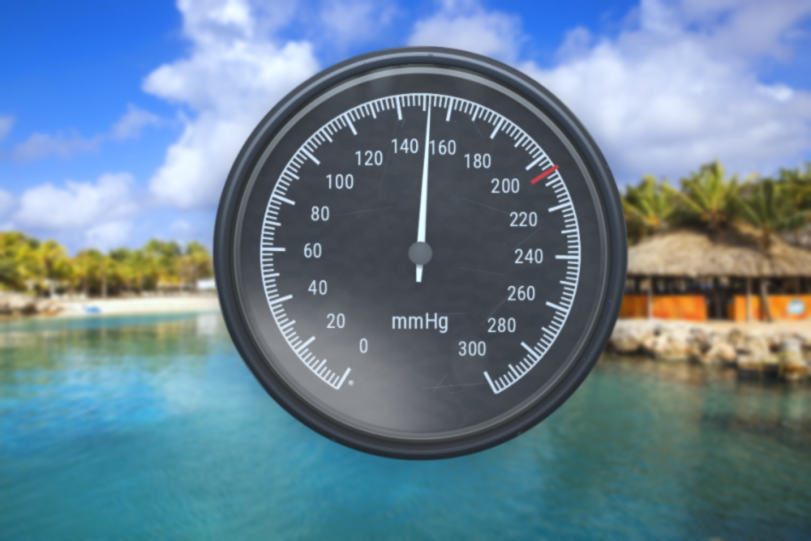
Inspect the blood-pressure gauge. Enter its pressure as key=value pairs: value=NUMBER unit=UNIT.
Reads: value=152 unit=mmHg
